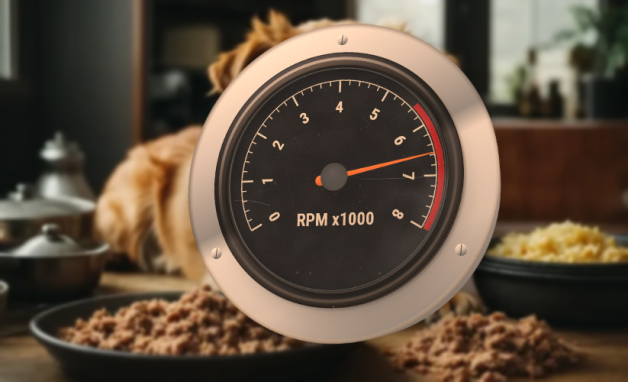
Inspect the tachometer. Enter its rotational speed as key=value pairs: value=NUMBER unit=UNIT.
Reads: value=6600 unit=rpm
